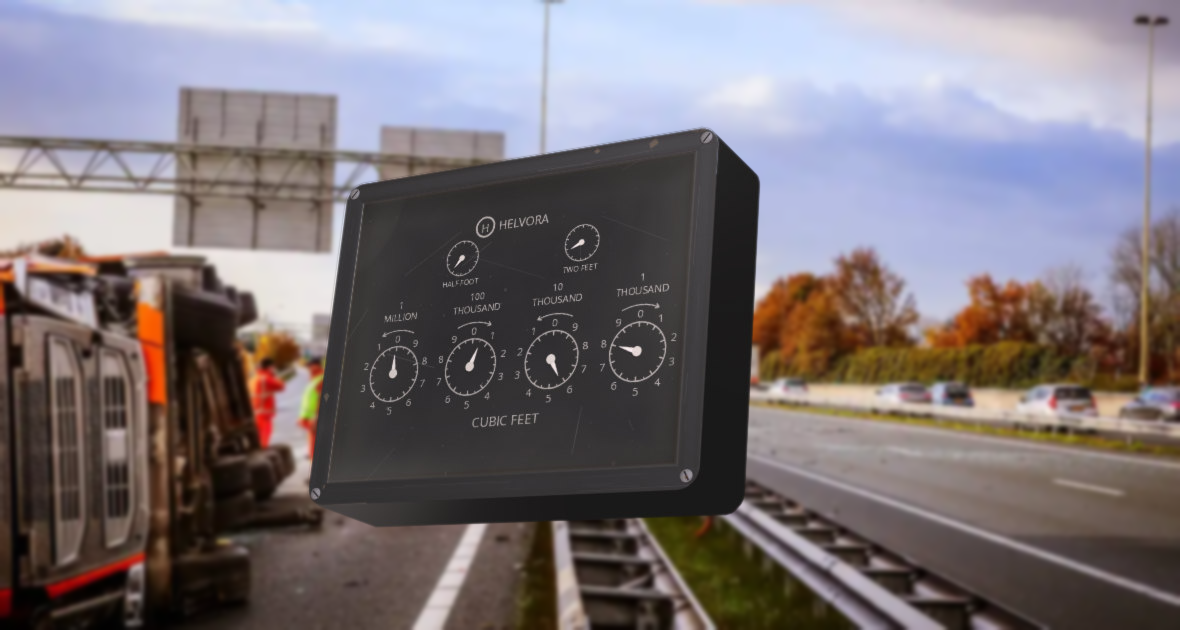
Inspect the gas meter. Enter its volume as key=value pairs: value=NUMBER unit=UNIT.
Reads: value=5800 unit=ft³
